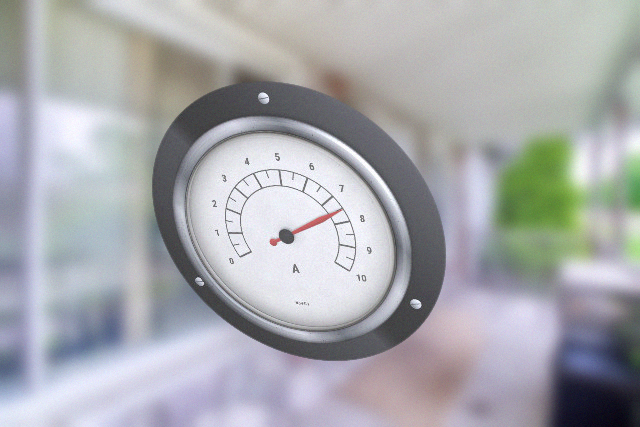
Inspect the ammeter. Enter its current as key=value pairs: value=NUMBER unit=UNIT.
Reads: value=7.5 unit=A
